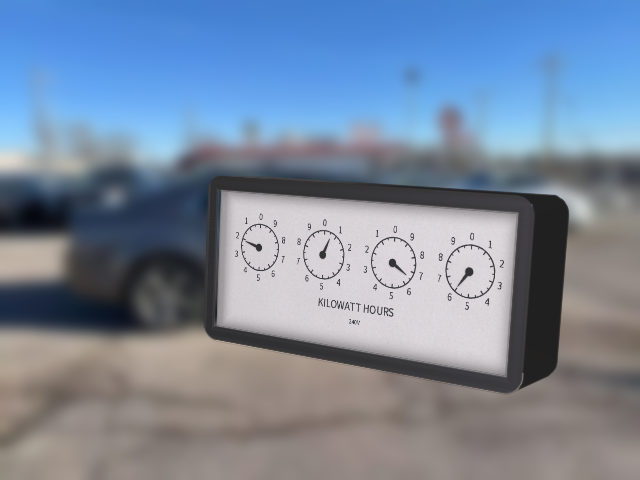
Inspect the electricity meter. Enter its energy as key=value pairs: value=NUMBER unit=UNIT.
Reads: value=2066 unit=kWh
